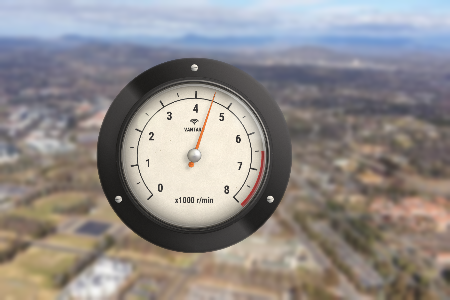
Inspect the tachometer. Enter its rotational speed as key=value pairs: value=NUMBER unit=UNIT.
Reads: value=4500 unit=rpm
